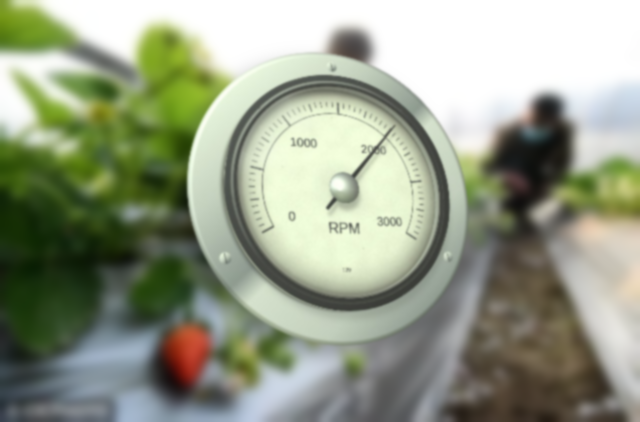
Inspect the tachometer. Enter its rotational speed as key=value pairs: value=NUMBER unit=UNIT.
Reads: value=2000 unit=rpm
